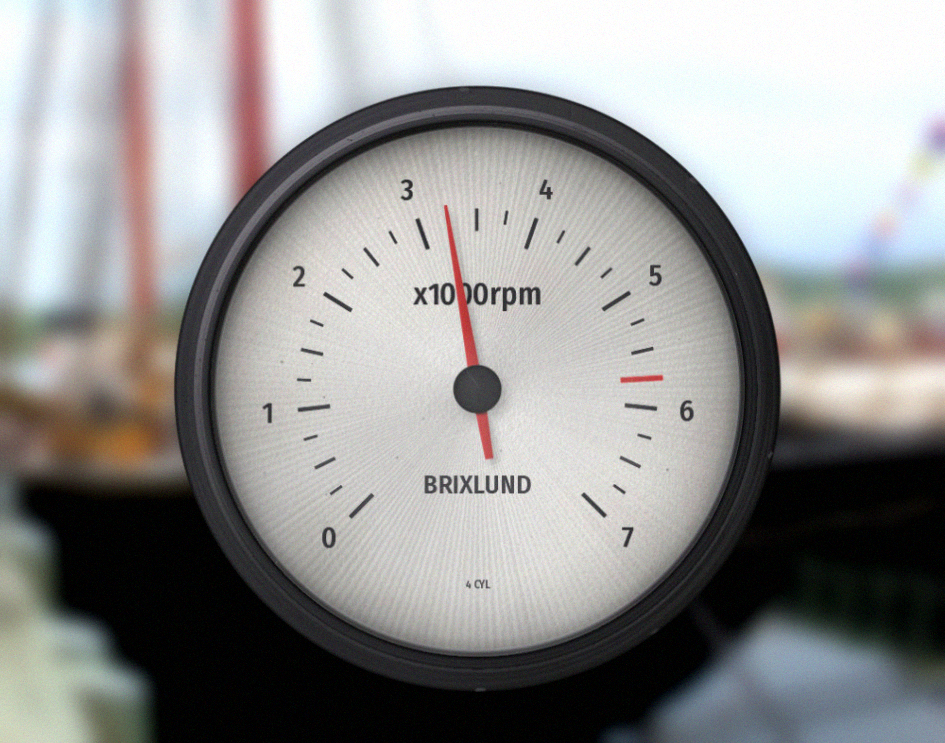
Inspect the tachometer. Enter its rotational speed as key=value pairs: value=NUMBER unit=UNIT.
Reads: value=3250 unit=rpm
